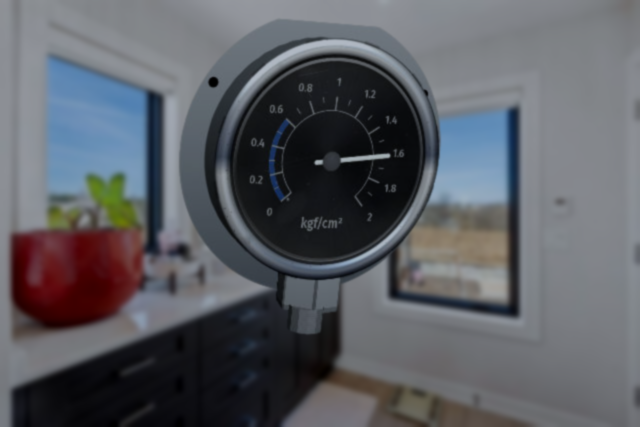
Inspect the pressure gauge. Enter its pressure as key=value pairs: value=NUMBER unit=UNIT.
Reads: value=1.6 unit=kg/cm²
